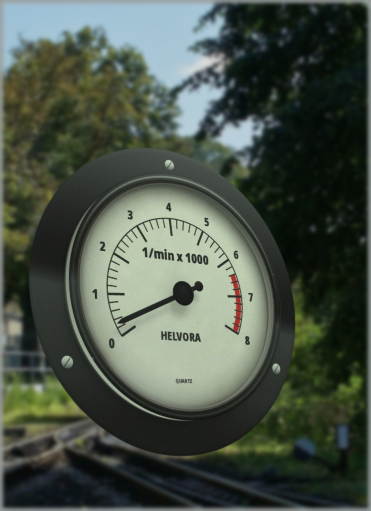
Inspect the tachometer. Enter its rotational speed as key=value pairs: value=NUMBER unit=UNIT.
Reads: value=300 unit=rpm
